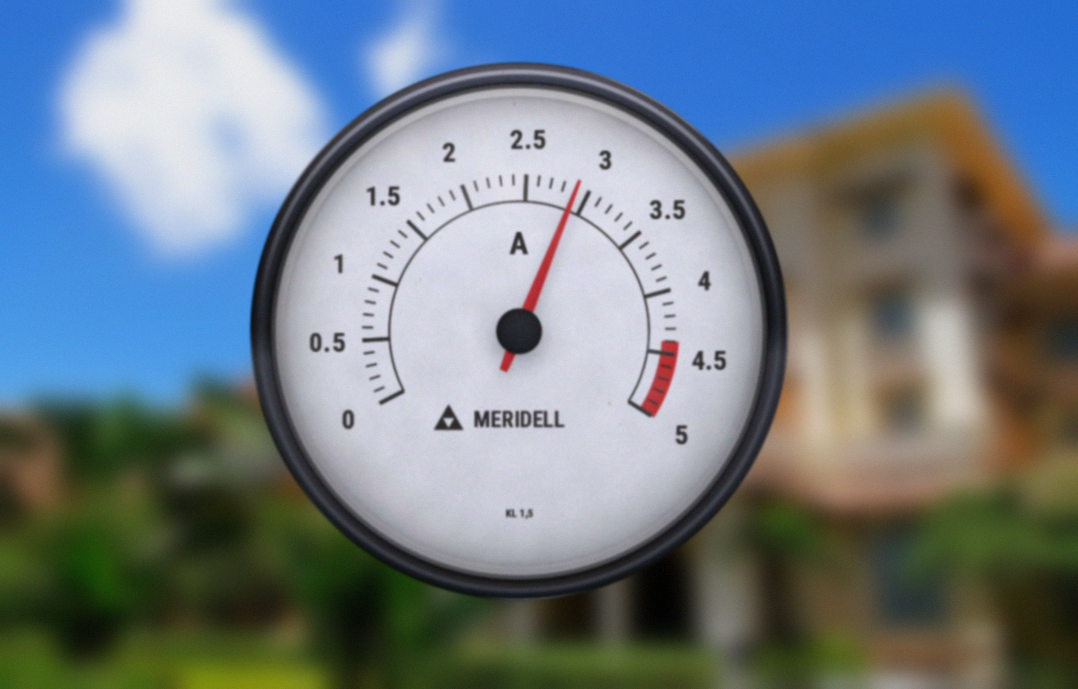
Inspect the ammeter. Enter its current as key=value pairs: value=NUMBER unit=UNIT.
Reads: value=2.9 unit=A
